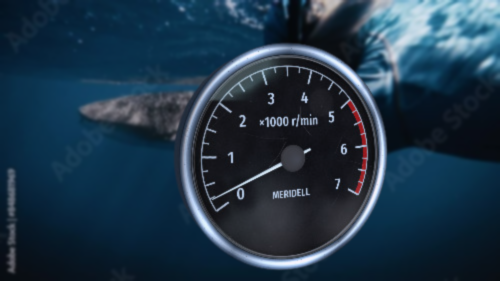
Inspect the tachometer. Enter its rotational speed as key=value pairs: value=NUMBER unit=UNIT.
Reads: value=250 unit=rpm
